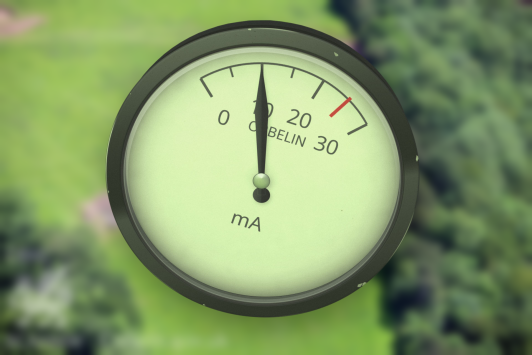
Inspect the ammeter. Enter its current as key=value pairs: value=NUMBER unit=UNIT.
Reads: value=10 unit=mA
